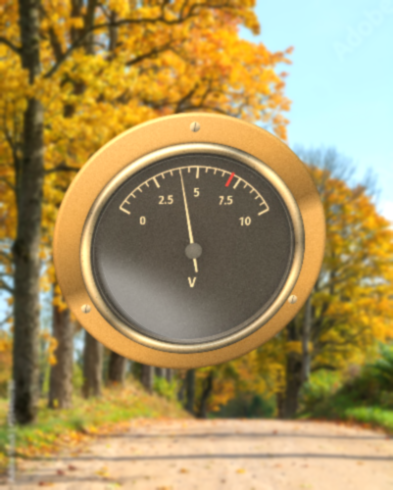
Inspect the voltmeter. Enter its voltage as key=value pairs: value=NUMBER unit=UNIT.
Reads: value=4 unit=V
